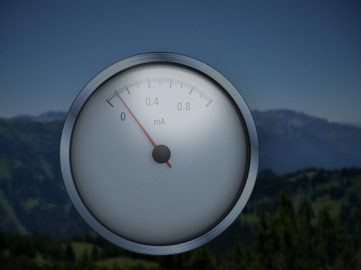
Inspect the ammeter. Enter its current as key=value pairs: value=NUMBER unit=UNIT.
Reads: value=0.1 unit=mA
